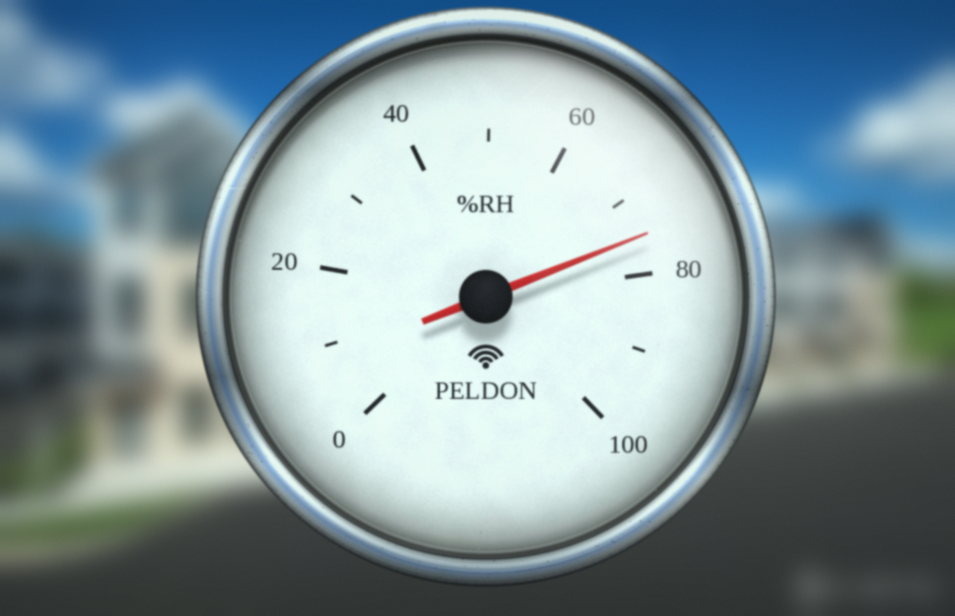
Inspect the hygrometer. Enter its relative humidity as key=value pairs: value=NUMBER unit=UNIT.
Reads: value=75 unit=%
